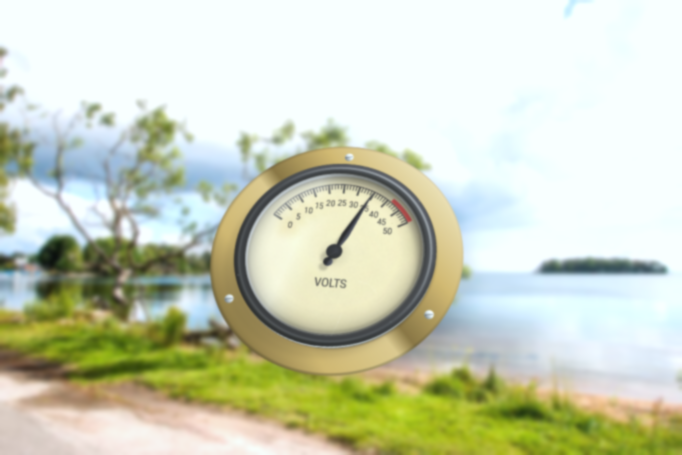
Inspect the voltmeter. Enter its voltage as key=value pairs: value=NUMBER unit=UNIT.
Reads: value=35 unit=V
